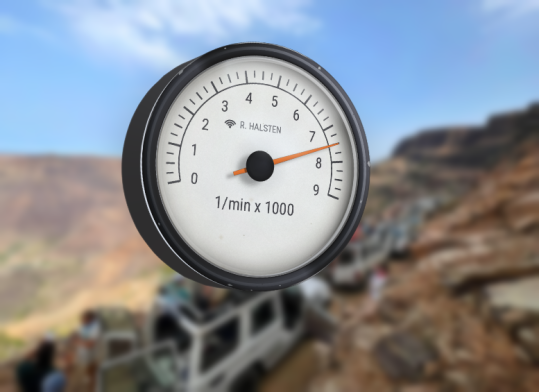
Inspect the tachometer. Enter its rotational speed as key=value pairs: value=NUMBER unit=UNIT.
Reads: value=7500 unit=rpm
